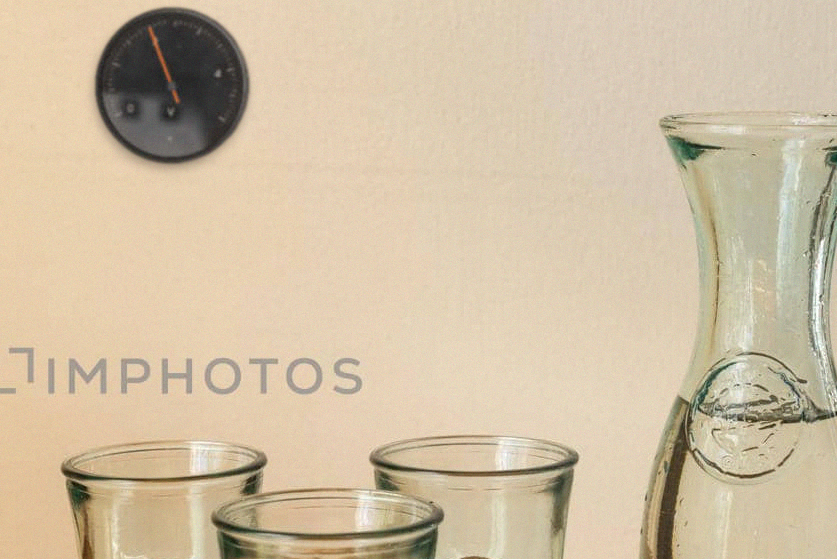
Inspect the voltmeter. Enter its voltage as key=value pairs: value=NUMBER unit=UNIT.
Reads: value=2 unit=V
